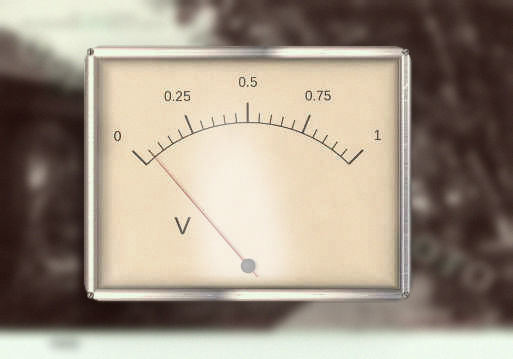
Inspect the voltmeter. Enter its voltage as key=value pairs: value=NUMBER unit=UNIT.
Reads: value=0.05 unit=V
